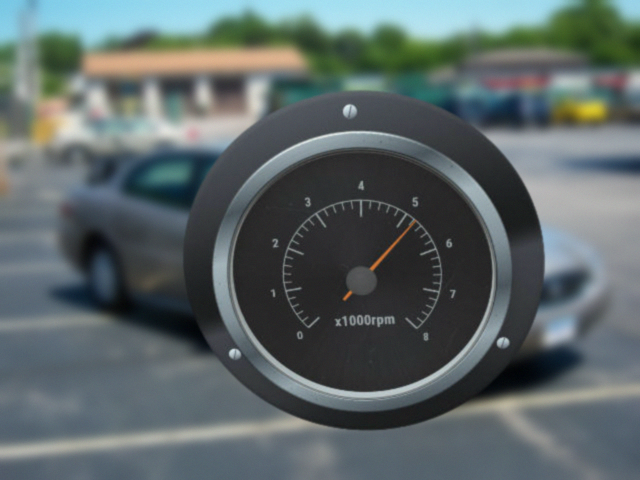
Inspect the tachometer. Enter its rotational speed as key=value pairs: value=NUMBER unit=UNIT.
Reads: value=5200 unit=rpm
